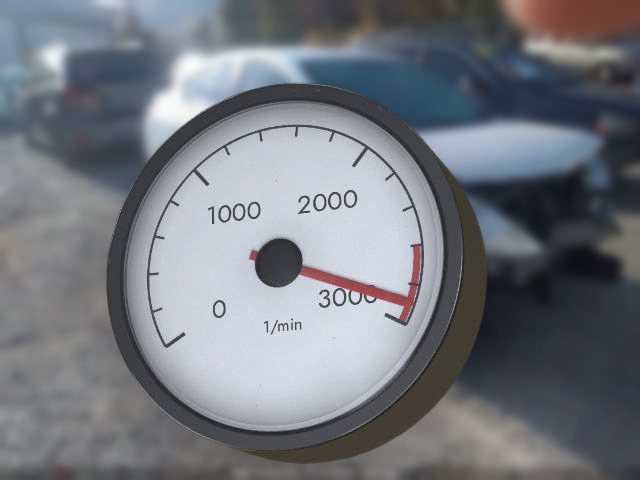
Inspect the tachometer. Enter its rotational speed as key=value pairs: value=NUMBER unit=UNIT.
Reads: value=2900 unit=rpm
